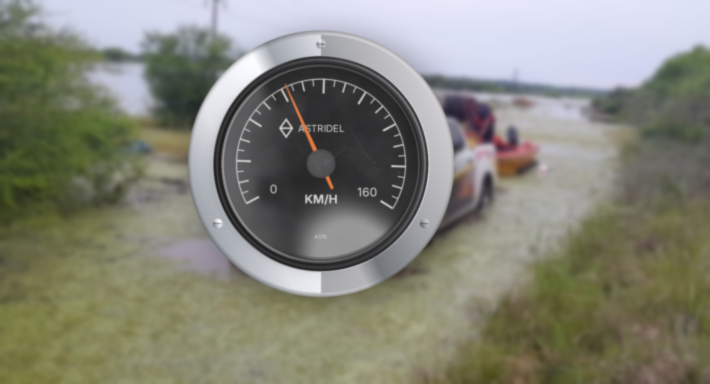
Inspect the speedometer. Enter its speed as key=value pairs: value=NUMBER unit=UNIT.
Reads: value=62.5 unit=km/h
